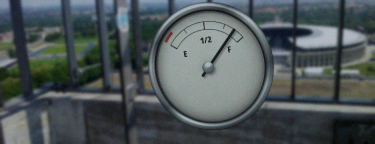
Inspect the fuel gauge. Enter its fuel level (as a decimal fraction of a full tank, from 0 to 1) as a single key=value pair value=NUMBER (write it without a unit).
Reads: value=0.875
